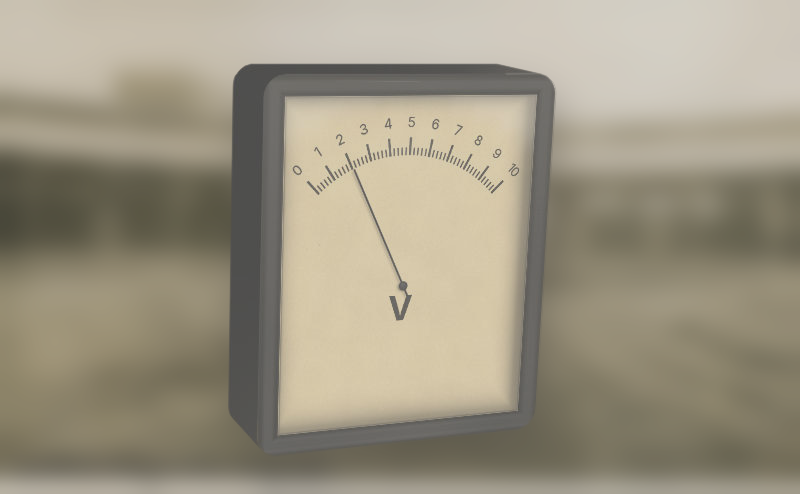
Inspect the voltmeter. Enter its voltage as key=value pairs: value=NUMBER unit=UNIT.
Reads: value=2 unit=V
